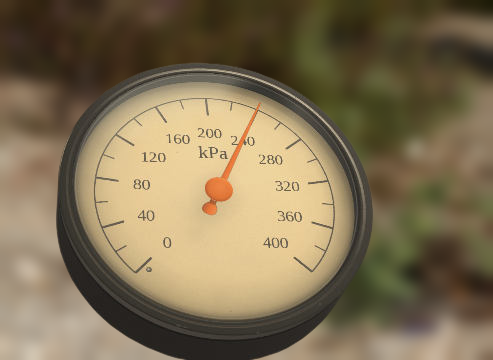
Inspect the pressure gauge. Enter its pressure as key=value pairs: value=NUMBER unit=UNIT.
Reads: value=240 unit=kPa
